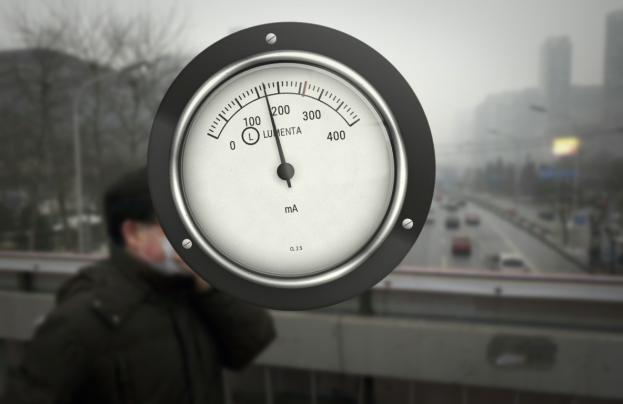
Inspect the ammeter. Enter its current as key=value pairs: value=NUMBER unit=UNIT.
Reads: value=170 unit=mA
